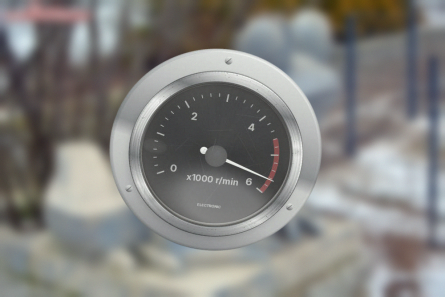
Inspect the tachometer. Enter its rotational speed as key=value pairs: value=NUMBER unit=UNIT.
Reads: value=5600 unit=rpm
